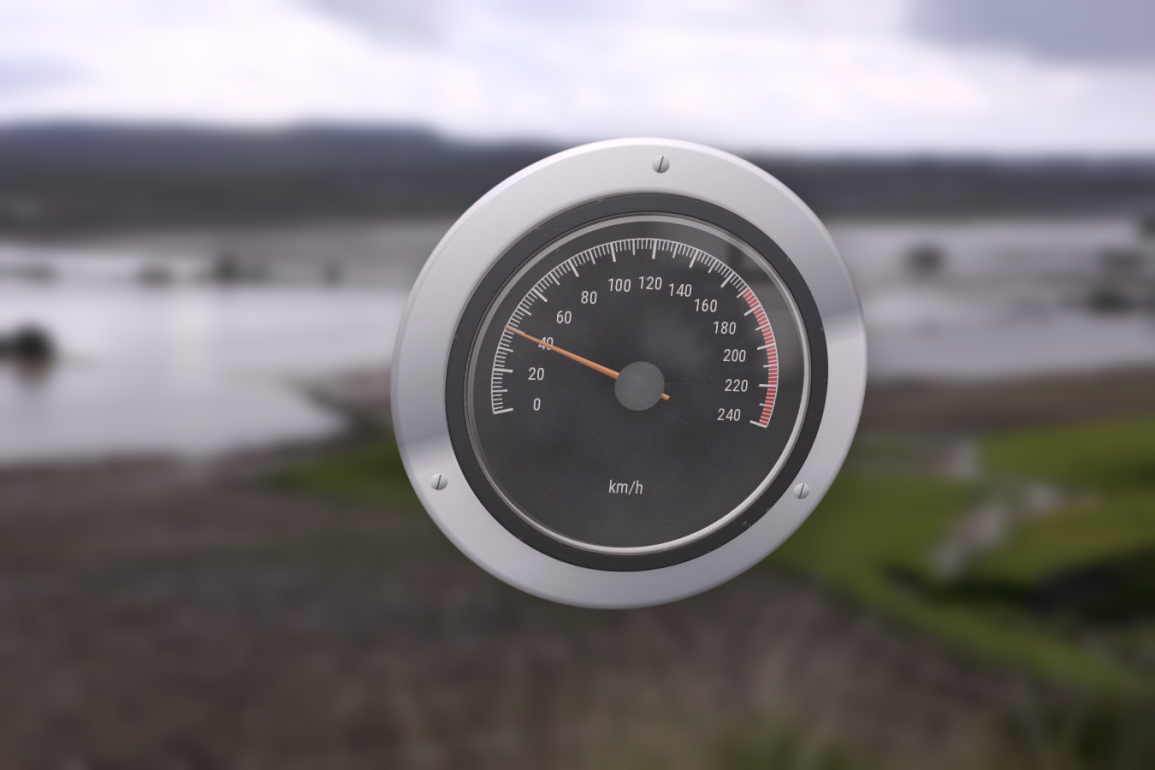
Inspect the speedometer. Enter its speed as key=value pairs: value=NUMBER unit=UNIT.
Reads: value=40 unit=km/h
